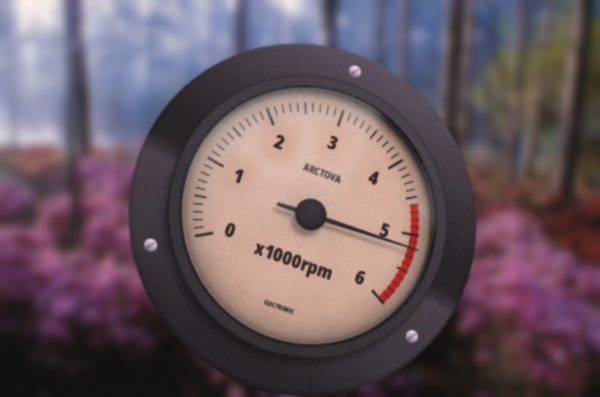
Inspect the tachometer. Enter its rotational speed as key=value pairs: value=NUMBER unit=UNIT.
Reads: value=5200 unit=rpm
